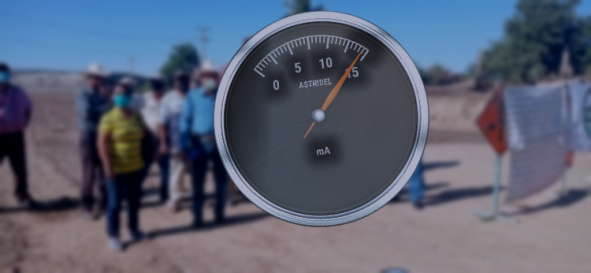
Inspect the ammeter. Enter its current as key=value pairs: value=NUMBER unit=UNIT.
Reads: value=14.5 unit=mA
